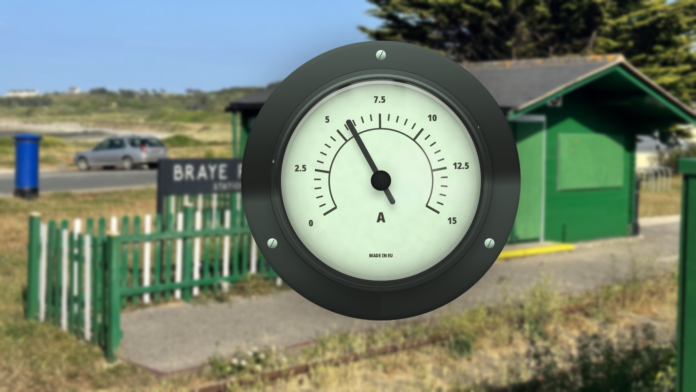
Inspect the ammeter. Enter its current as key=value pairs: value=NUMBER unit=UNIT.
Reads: value=5.75 unit=A
